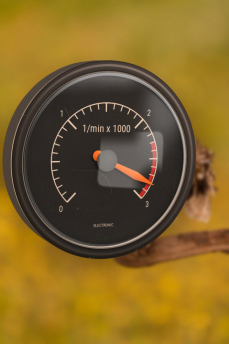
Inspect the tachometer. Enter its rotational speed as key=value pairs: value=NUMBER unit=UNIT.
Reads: value=2800 unit=rpm
